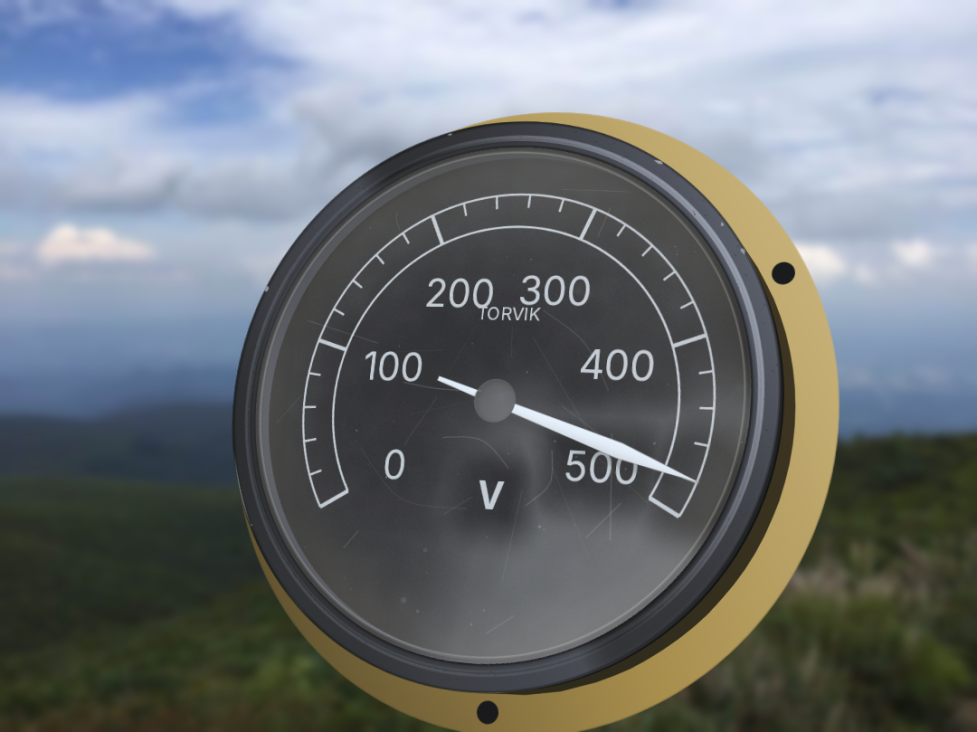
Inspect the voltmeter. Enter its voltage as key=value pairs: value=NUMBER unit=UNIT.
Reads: value=480 unit=V
